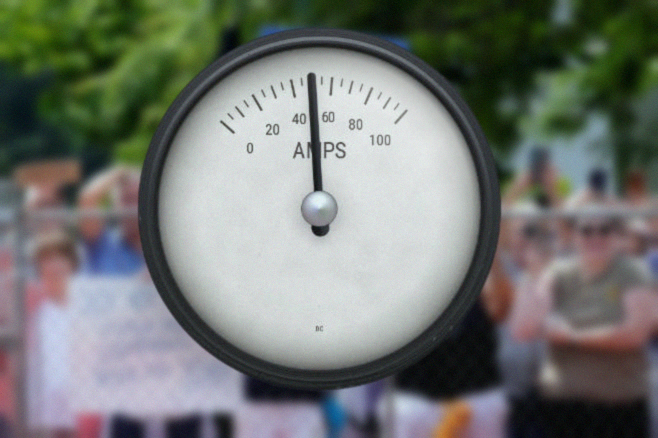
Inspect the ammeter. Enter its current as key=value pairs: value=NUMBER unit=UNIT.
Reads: value=50 unit=A
